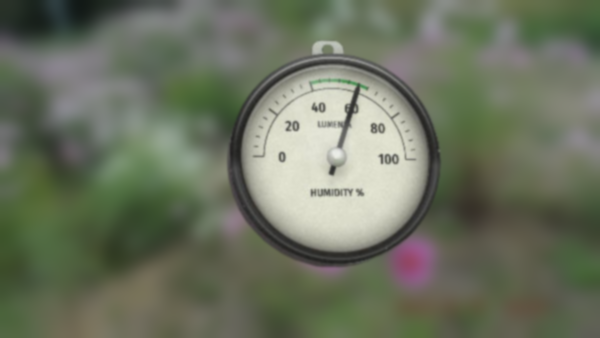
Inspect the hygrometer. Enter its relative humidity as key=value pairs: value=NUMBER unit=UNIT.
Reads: value=60 unit=%
